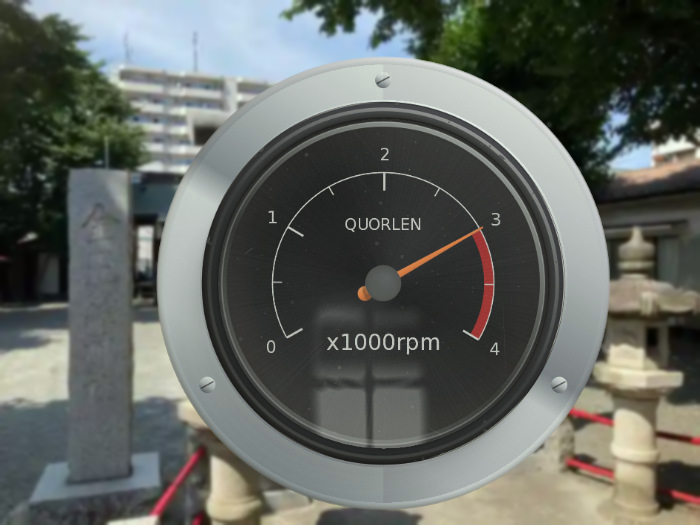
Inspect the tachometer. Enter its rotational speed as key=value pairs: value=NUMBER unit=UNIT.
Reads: value=3000 unit=rpm
